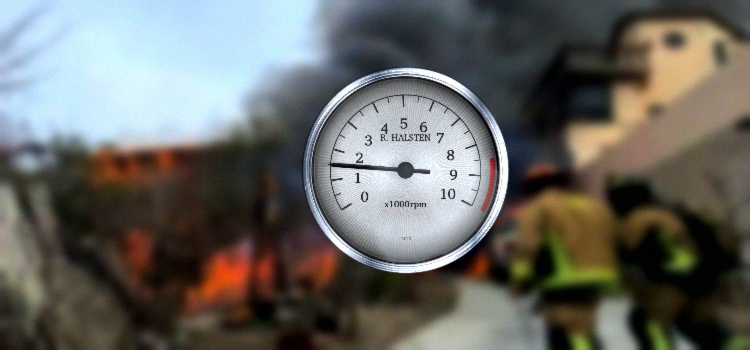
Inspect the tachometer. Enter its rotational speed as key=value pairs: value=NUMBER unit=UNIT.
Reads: value=1500 unit=rpm
